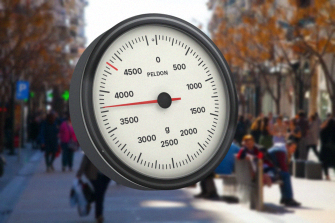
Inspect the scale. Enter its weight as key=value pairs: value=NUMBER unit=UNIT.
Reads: value=3800 unit=g
